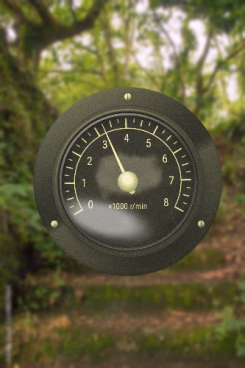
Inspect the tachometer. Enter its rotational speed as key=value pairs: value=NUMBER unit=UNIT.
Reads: value=3250 unit=rpm
